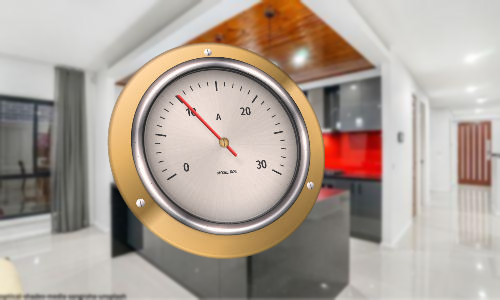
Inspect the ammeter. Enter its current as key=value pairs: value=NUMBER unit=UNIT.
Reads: value=10 unit=A
